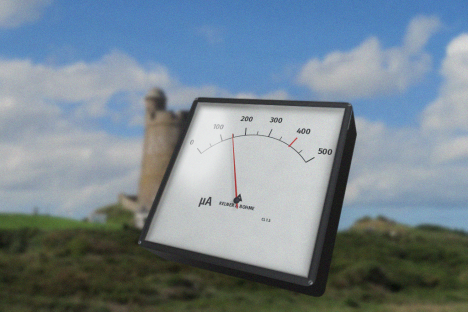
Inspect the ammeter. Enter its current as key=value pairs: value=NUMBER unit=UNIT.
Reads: value=150 unit=µA
